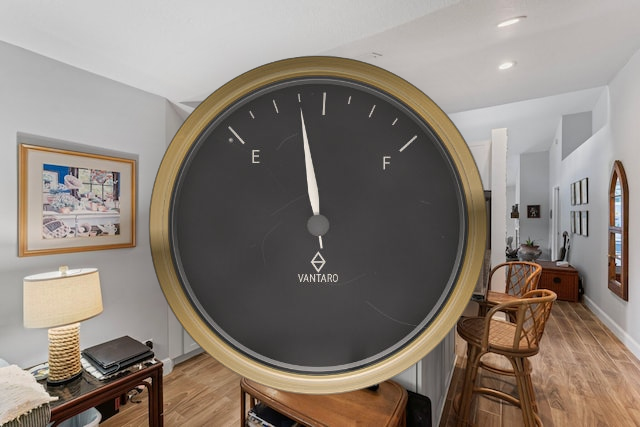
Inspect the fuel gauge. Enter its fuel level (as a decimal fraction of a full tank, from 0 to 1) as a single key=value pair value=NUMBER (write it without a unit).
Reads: value=0.375
